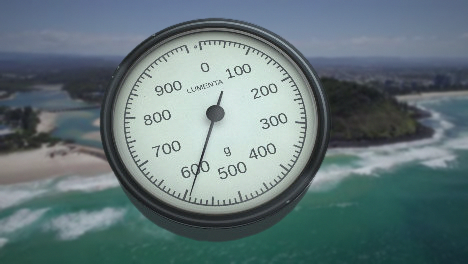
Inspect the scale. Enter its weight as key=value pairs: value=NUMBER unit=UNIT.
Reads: value=590 unit=g
